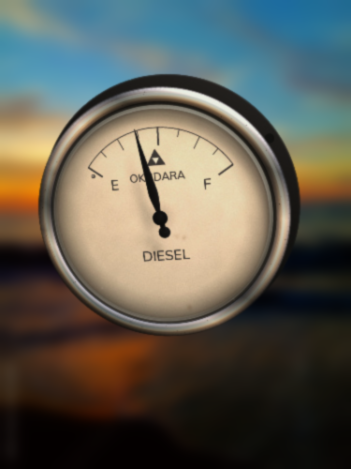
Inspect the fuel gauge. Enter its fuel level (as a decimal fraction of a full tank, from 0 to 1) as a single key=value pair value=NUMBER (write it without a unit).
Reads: value=0.375
